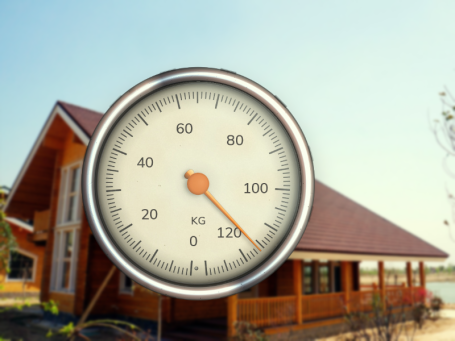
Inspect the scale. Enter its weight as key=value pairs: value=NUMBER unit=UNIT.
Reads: value=116 unit=kg
